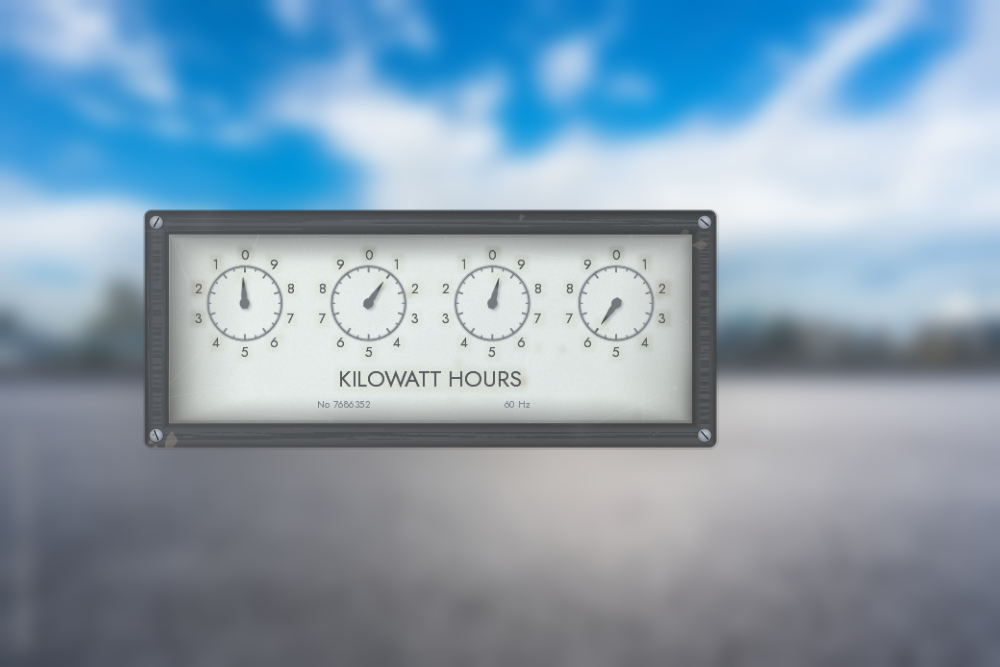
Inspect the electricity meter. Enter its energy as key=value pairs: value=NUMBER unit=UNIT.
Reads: value=96 unit=kWh
